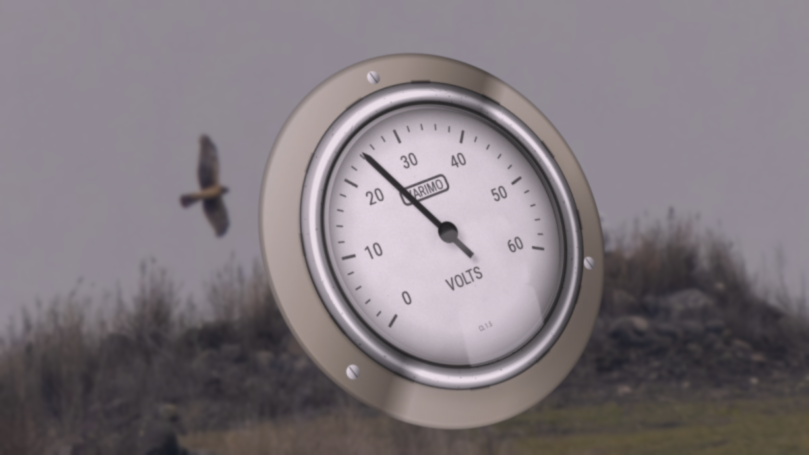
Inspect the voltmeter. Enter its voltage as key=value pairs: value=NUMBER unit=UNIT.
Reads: value=24 unit=V
